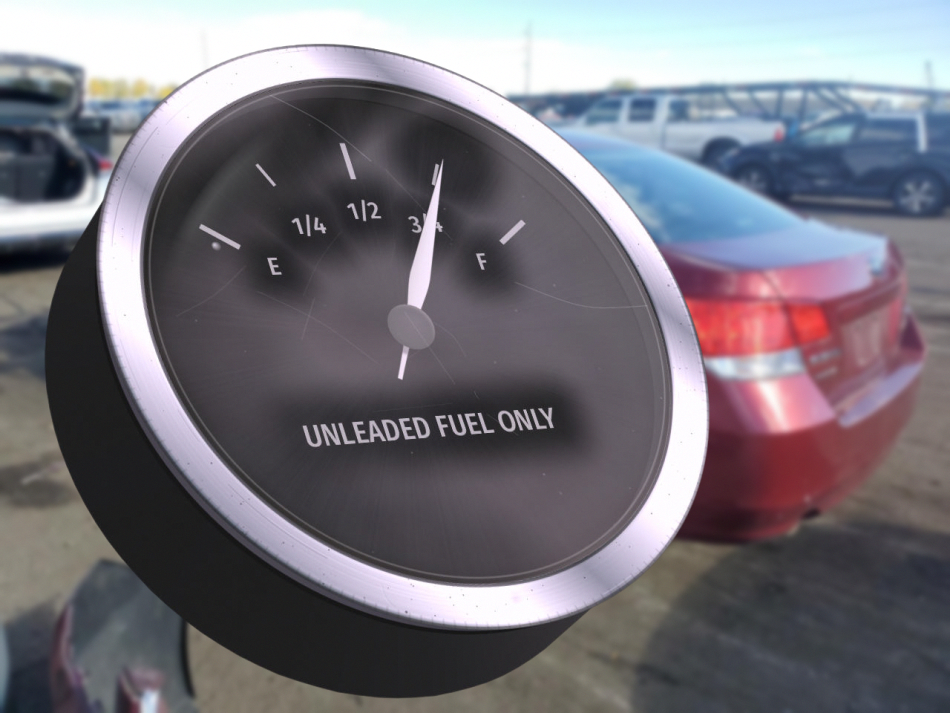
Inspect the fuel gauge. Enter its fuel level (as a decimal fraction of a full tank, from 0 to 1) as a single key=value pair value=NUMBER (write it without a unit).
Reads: value=0.75
